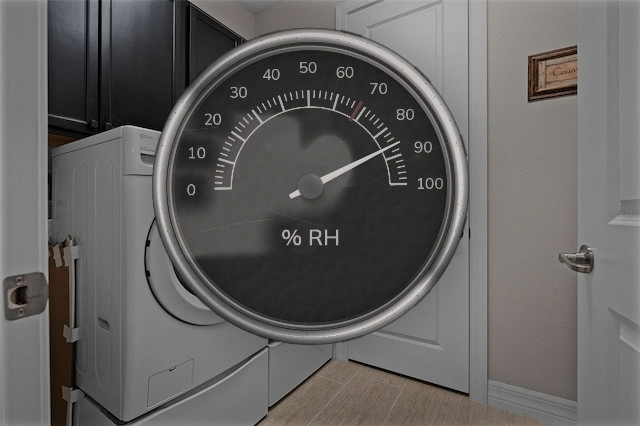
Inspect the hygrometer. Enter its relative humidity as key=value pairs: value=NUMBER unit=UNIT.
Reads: value=86 unit=%
